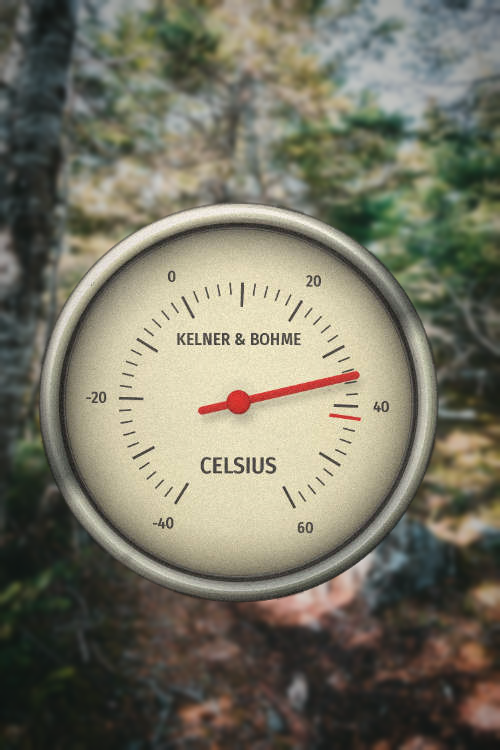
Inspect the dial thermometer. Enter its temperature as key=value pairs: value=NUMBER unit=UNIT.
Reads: value=35 unit=°C
